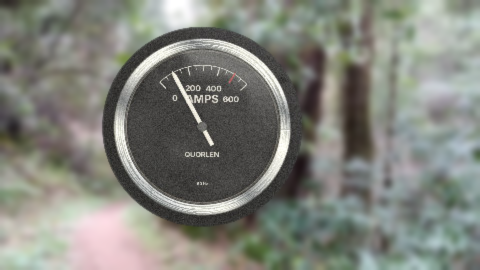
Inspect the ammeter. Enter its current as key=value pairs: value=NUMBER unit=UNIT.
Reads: value=100 unit=A
